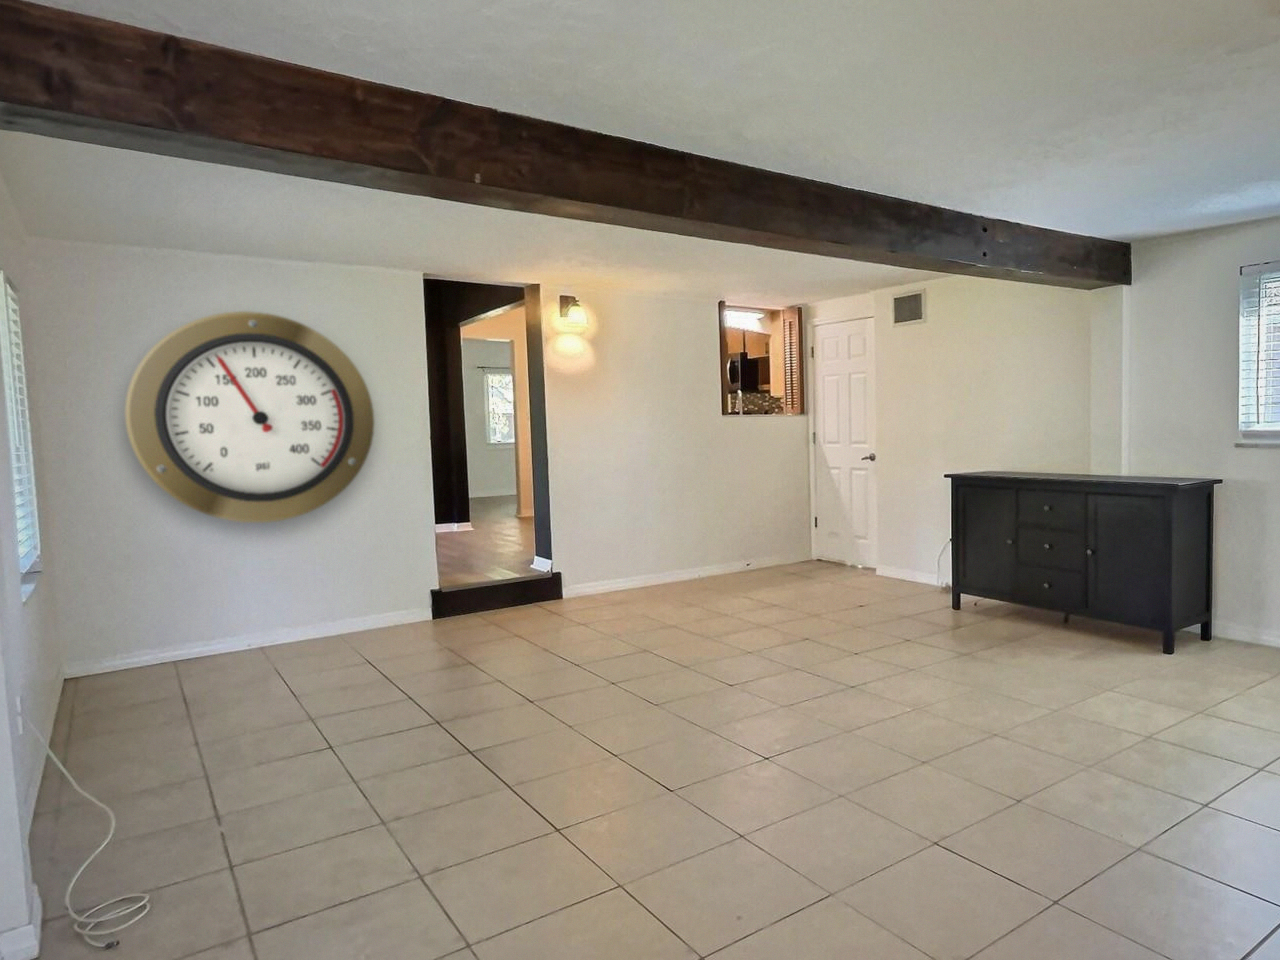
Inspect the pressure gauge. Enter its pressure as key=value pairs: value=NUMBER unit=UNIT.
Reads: value=160 unit=psi
